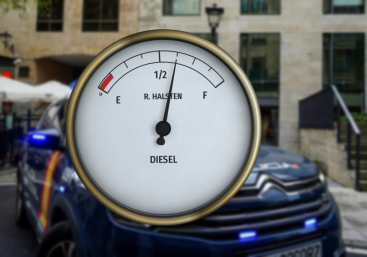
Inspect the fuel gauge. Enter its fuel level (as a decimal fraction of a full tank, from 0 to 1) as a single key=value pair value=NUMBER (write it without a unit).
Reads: value=0.625
